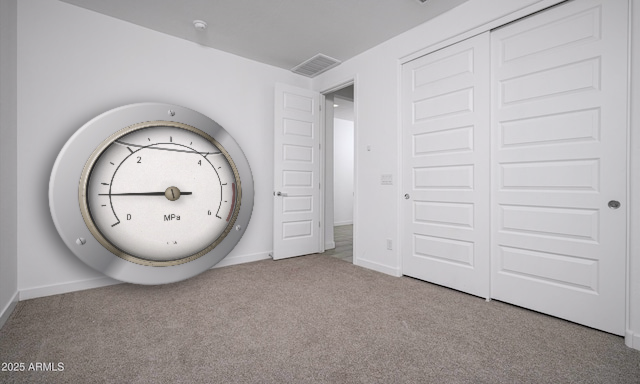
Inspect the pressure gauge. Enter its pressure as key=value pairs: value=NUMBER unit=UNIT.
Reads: value=0.75 unit=MPa
